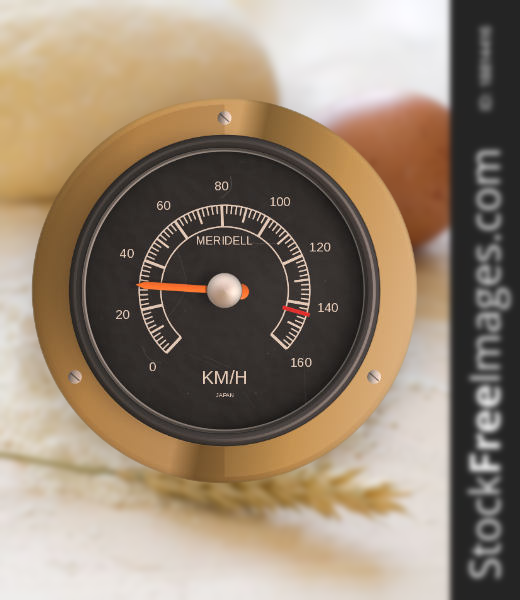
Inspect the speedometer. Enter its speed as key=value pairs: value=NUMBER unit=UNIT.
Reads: value=30 unit=km/h
